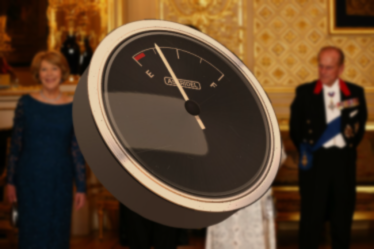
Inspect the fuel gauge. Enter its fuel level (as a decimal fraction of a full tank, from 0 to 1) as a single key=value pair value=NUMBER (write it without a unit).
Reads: value=0.25
